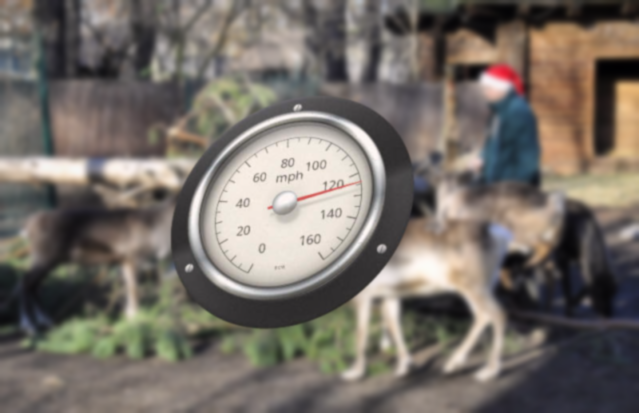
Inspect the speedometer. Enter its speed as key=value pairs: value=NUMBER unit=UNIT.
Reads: value=125 unit=mph
